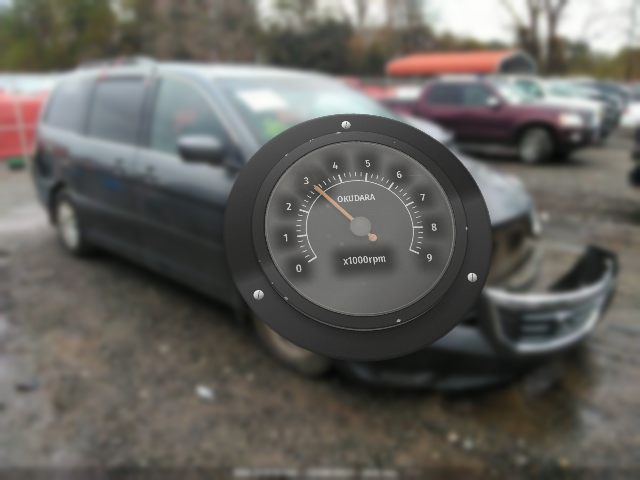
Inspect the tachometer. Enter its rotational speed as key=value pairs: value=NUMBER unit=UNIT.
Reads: value=3000 unit=rpm
